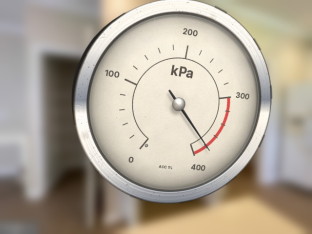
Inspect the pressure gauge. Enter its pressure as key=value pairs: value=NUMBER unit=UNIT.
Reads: value=380 unit=kPa
